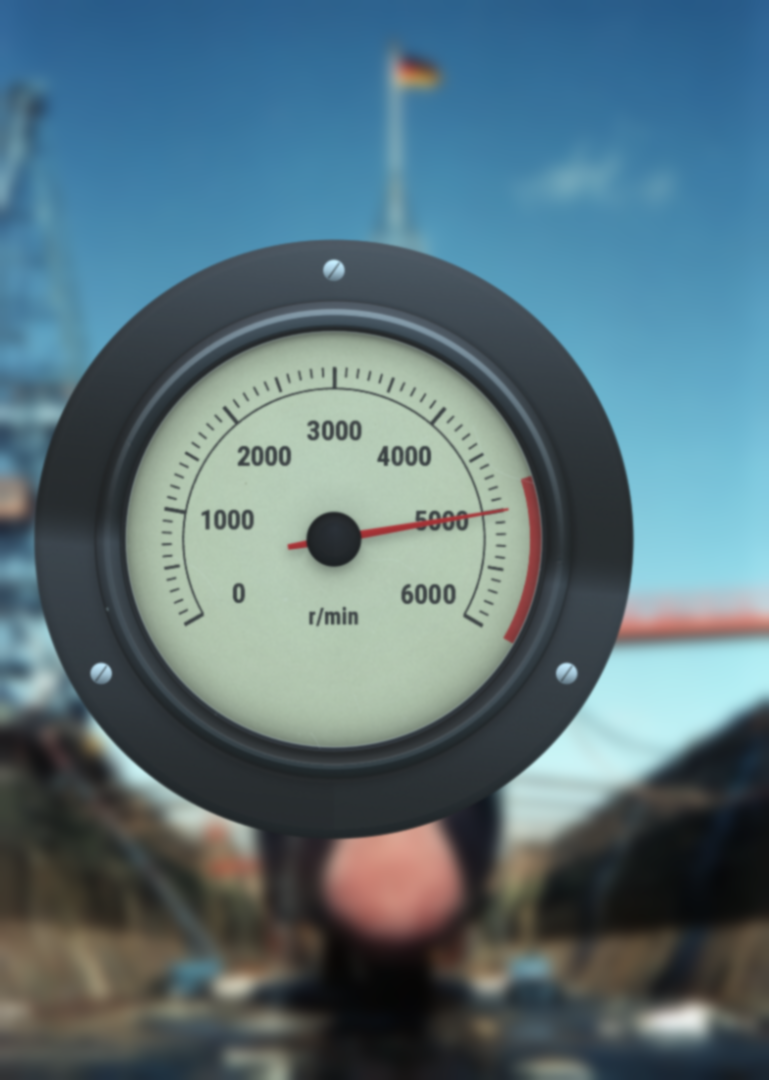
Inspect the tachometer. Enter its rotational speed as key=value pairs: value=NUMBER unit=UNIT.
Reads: value=5000 unit=rpm
